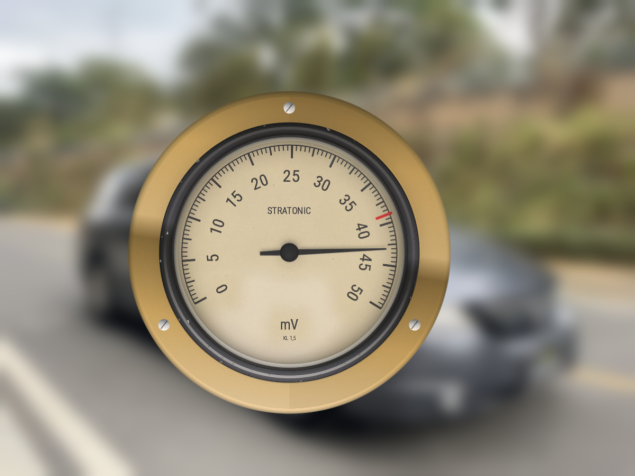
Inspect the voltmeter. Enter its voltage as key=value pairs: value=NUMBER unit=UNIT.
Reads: value=43 unit=mV
